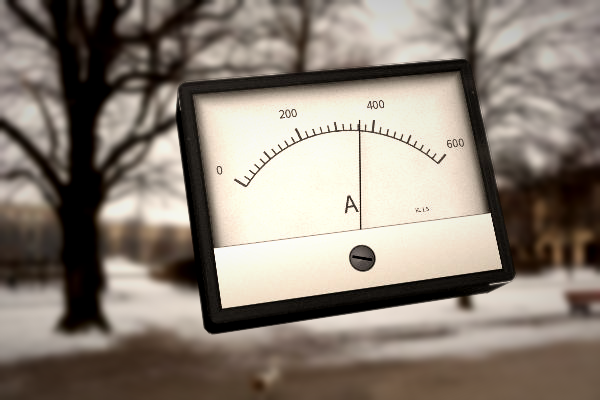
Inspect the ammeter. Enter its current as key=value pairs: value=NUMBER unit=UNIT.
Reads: value=360 unit=A
